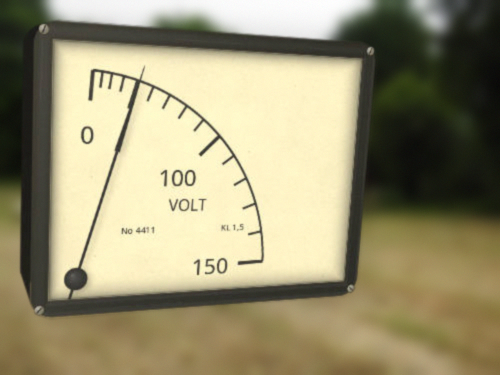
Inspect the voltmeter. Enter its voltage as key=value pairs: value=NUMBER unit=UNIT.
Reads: value=50 unit=V
